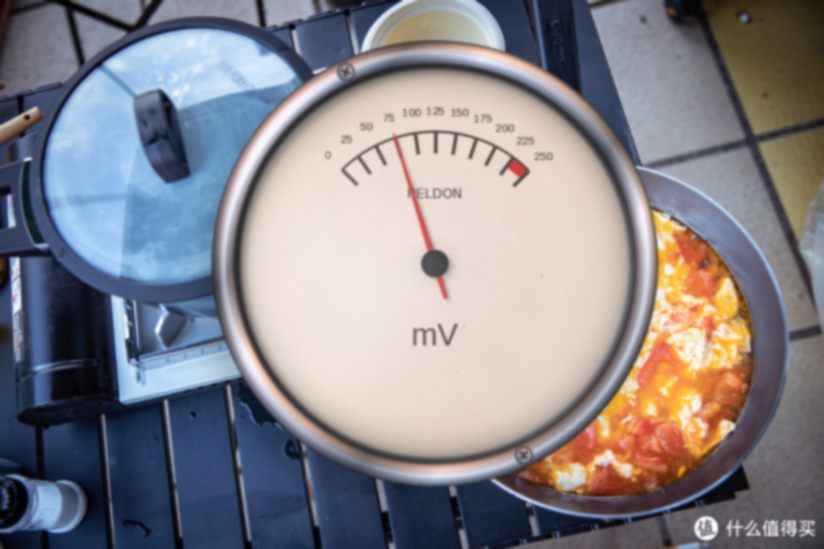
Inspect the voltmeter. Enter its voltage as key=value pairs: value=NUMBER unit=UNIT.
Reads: value=75 unit=mV
